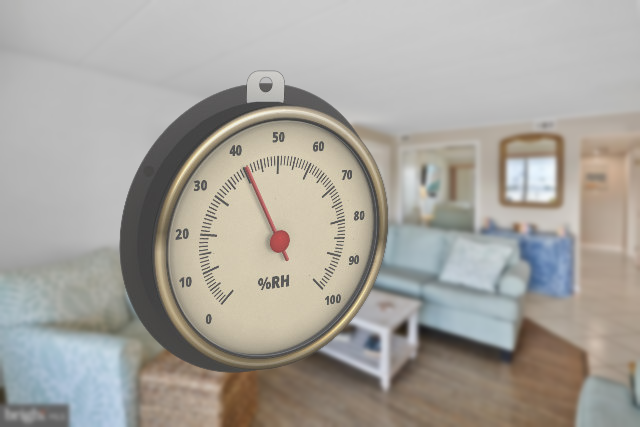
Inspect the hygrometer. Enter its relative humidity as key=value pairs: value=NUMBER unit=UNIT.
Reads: value=40 unit=%
